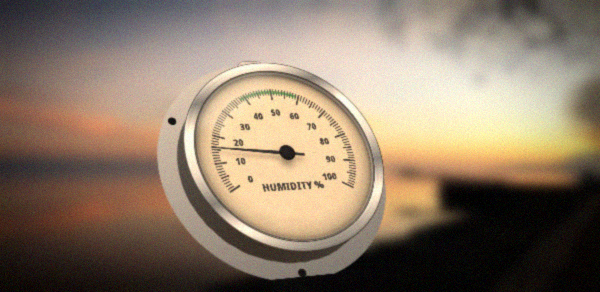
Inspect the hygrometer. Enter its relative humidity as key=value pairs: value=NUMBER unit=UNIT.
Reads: value=15 unit=%
